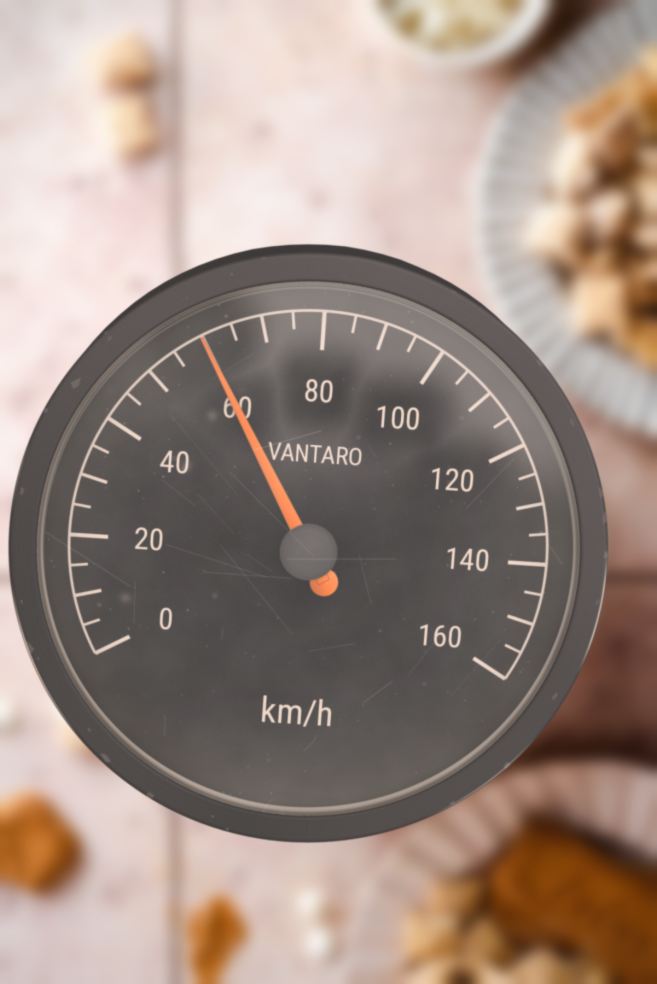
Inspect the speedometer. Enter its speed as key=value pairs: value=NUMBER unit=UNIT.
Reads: value=60 unit=km/h
